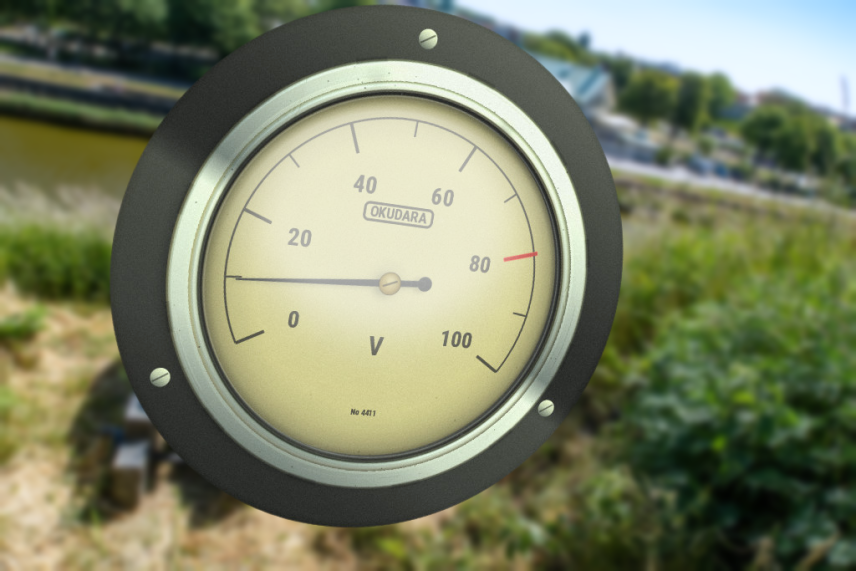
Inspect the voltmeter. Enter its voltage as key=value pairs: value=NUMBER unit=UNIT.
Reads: value=10 unit=V
